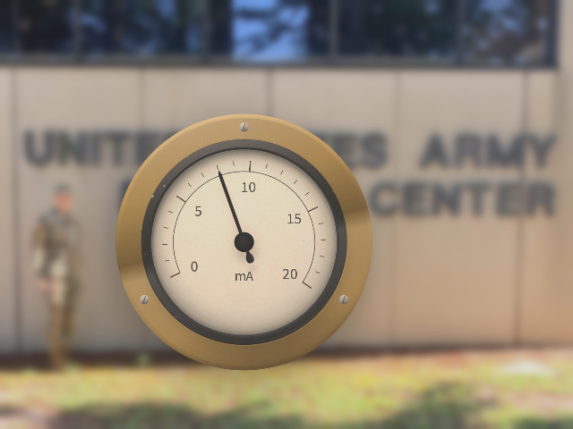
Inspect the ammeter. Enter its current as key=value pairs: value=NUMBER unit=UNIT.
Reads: value=8 unit=mA
